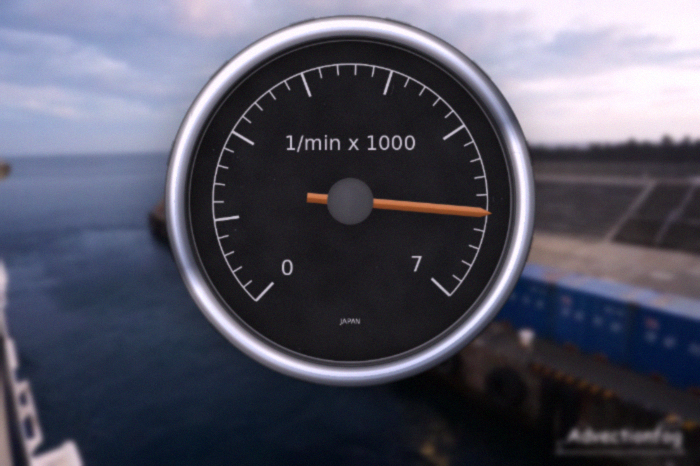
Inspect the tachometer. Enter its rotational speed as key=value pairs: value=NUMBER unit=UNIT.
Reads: value=6000 unit=rpm
